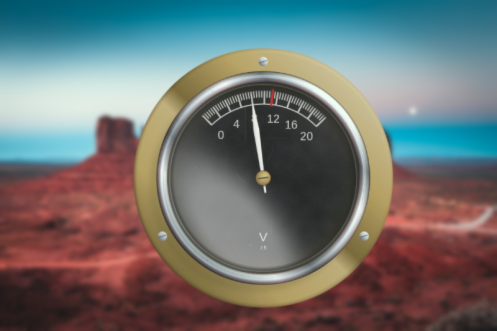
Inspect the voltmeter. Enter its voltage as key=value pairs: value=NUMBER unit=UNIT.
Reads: value=8 unit=V
